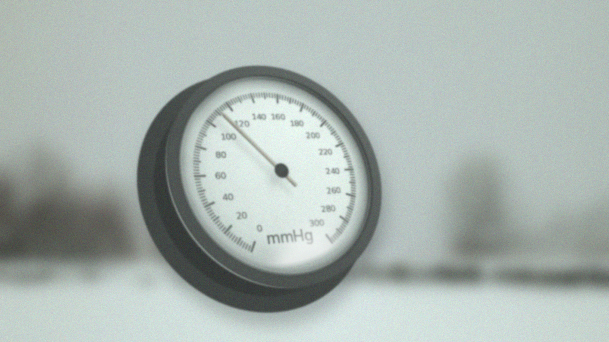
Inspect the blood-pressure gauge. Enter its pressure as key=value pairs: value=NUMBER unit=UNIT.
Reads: value=110 unit=mmHg
